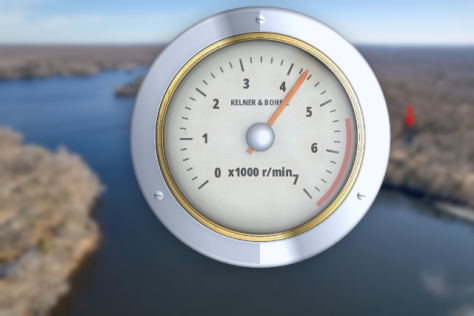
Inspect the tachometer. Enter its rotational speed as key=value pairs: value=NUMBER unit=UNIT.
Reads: value=4300 unit=rpm
